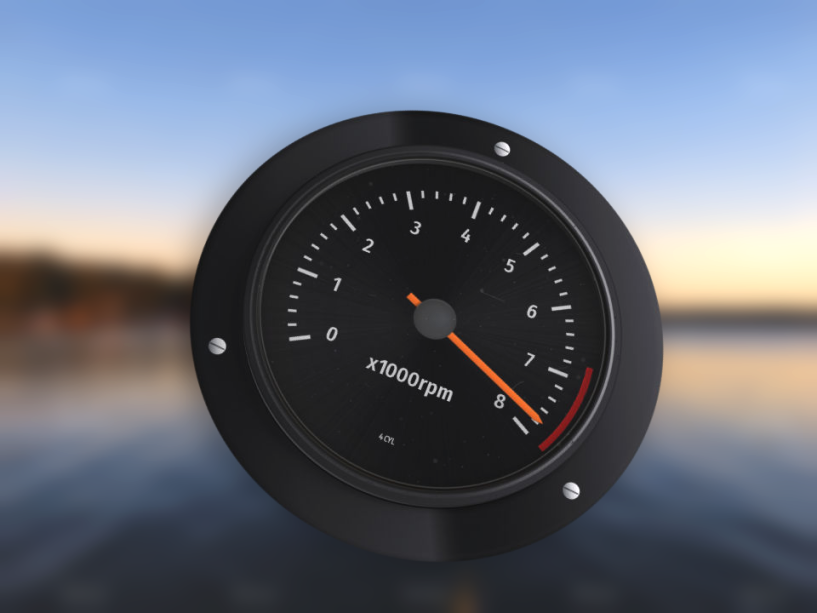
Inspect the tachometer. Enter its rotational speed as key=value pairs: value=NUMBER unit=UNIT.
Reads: value=7800 unit=rpm
